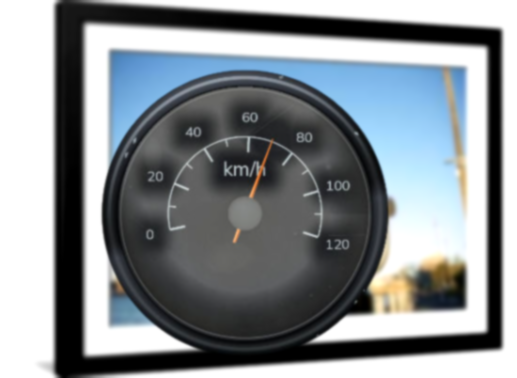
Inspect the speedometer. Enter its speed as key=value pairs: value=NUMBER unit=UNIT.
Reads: value=70 unit=km/h
